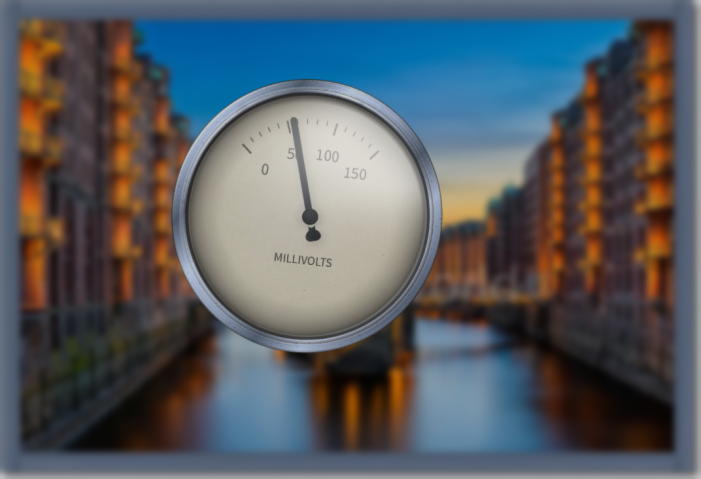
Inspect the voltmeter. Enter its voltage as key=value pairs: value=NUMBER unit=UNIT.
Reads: value=55 unit=mV
